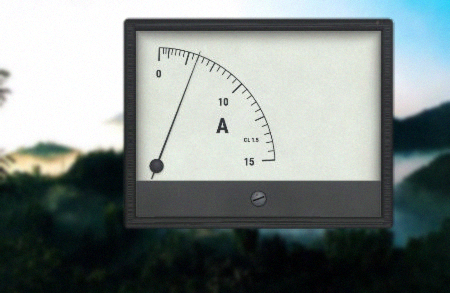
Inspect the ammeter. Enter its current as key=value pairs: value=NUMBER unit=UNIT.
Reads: value=6 unit=A
